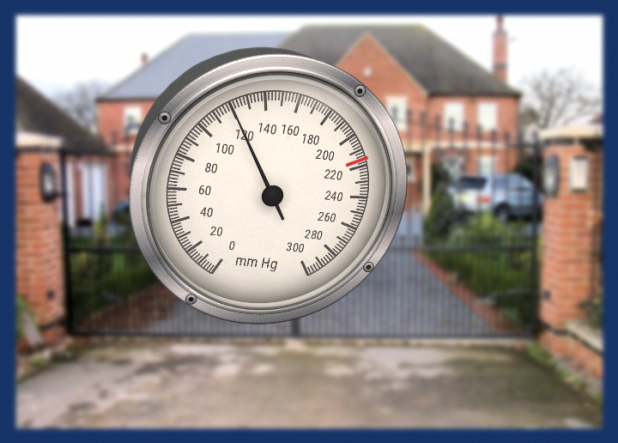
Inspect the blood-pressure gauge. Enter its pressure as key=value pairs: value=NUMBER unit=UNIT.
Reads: value=120 unit=mmHg
